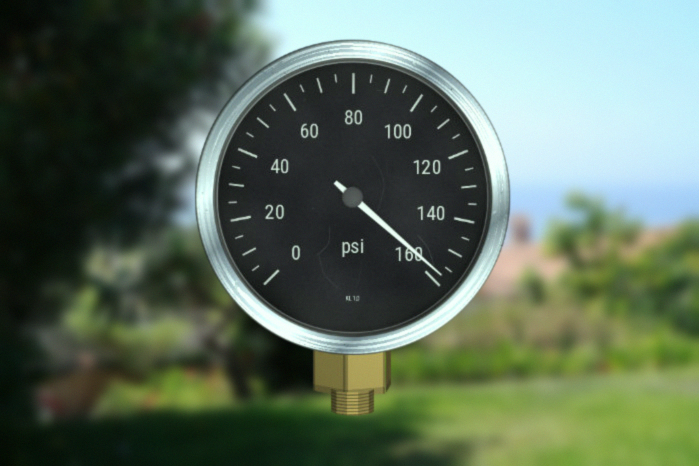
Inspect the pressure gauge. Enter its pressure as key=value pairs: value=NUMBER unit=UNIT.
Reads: value=157.5 unit=psi
